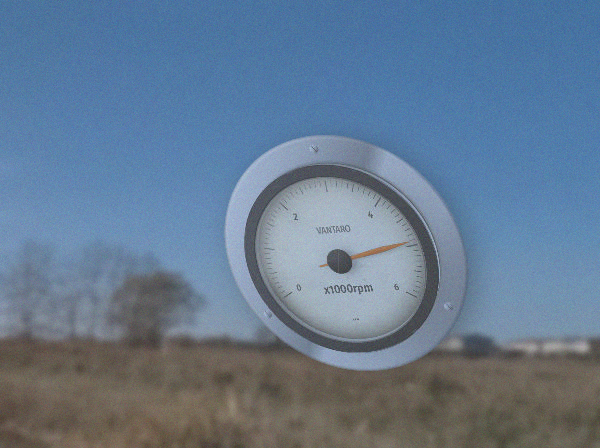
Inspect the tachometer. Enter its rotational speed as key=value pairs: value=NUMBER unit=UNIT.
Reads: value=4900 unit=rpm
